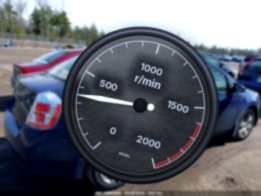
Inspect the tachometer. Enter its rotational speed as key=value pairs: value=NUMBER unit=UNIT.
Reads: value=350 unit=rpm
